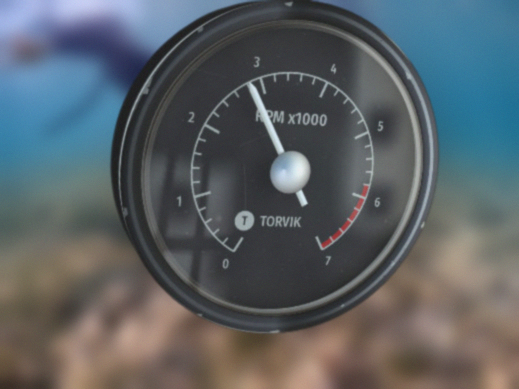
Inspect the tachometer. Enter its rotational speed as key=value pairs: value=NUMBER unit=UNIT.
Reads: value=2800 unit=rpm
